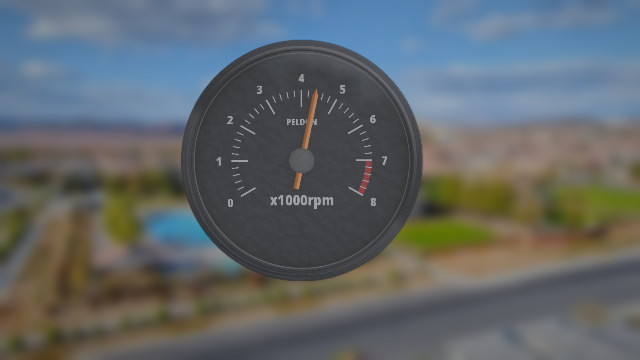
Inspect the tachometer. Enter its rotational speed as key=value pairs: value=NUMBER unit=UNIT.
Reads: value=4400 unit=rpm
